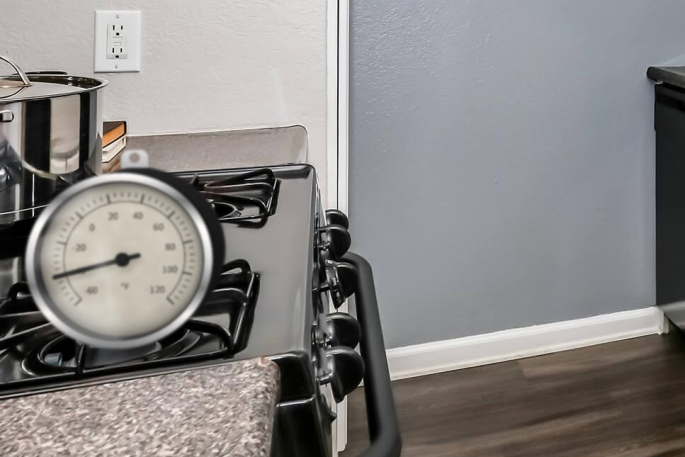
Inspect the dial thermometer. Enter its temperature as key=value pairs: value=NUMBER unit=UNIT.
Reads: value=-40 unit=°F
